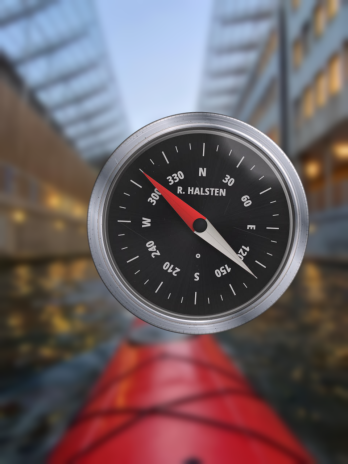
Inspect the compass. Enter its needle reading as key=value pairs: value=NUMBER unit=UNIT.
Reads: value=310 unit=°
